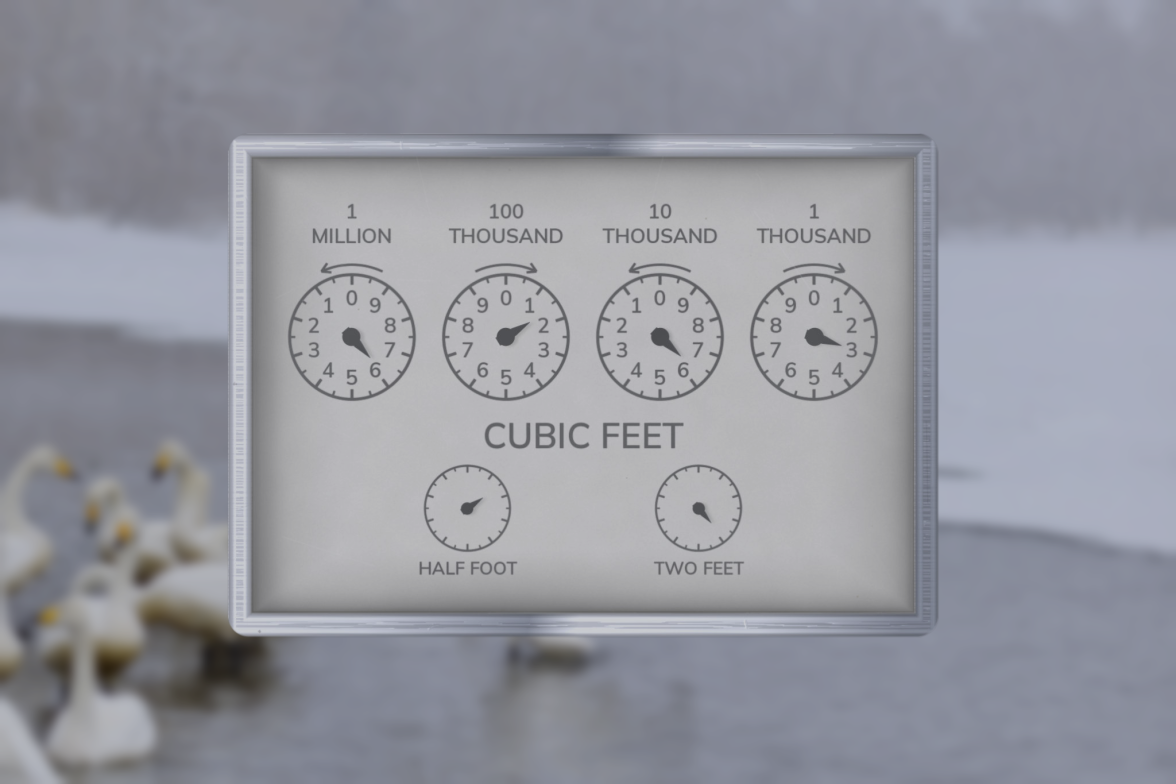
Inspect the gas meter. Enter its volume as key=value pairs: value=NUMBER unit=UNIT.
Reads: value=616300 unit=ft³
